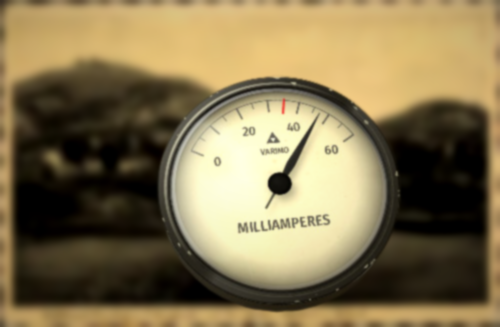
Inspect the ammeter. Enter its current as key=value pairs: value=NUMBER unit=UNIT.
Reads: value=47.5 unit=mA
